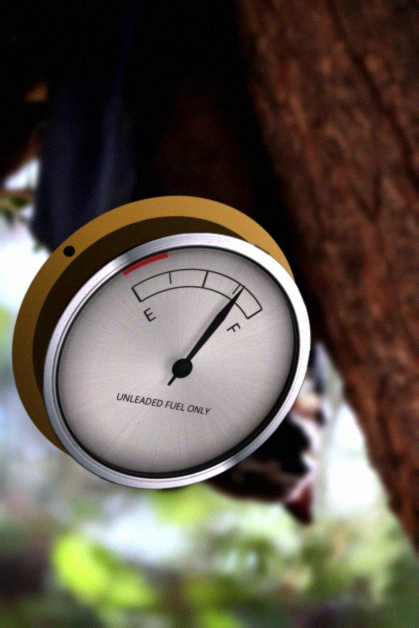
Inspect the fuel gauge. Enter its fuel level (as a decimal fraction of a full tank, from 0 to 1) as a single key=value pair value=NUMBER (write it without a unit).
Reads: value=0.75
